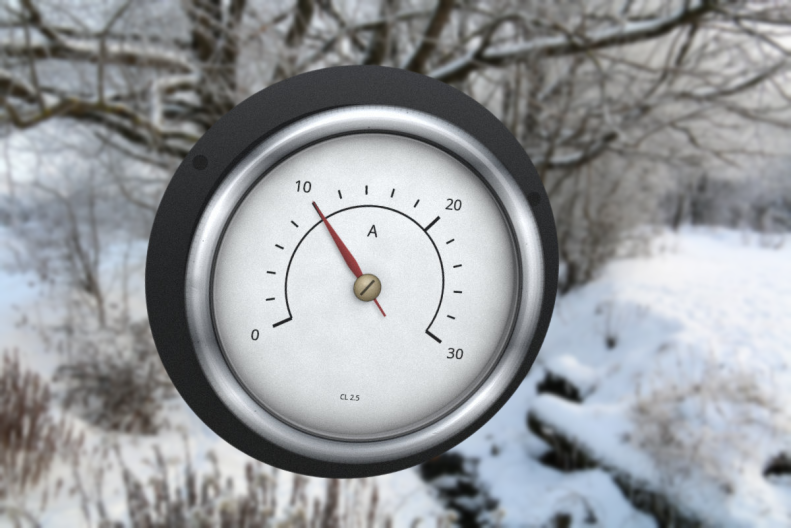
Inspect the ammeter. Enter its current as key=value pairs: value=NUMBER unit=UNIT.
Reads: value=10 unit=A
